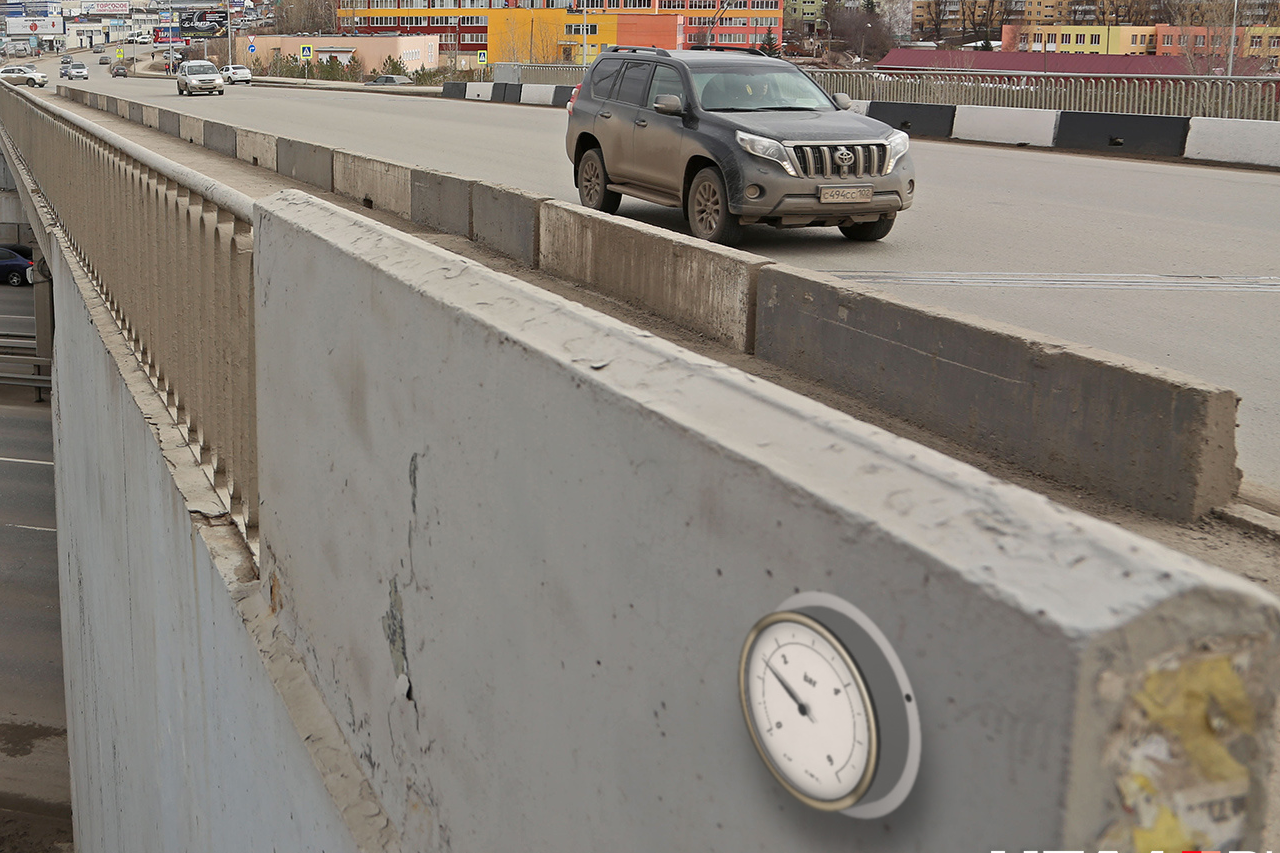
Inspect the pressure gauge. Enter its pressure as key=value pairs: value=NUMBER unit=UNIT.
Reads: value=1.5 unit=bar
